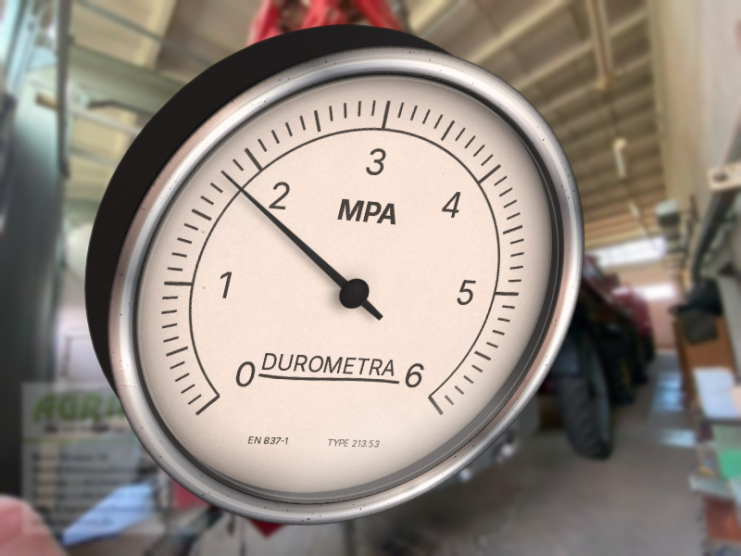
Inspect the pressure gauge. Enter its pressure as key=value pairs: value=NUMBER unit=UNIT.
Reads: value=1.8 unit=MPa
